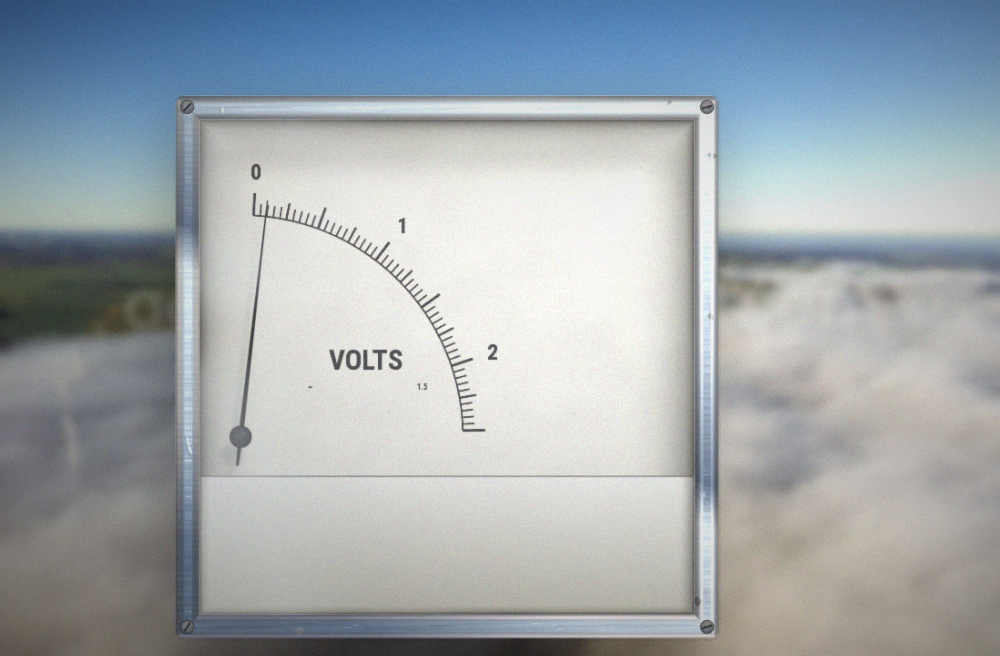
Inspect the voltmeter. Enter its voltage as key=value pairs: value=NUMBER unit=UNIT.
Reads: value=0.1 unit=V
